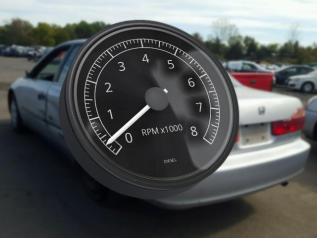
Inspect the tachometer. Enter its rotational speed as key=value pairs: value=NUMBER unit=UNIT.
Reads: value=300 unit=rpm
